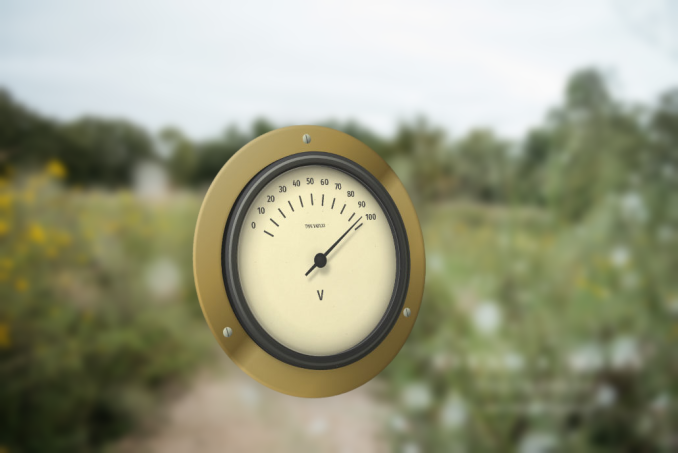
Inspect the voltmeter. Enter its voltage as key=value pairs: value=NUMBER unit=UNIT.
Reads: value=95 unit=V
